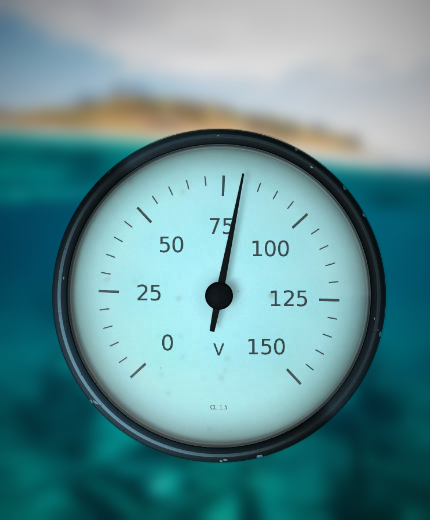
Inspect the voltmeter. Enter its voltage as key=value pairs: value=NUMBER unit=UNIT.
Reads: value=80 unit=V
